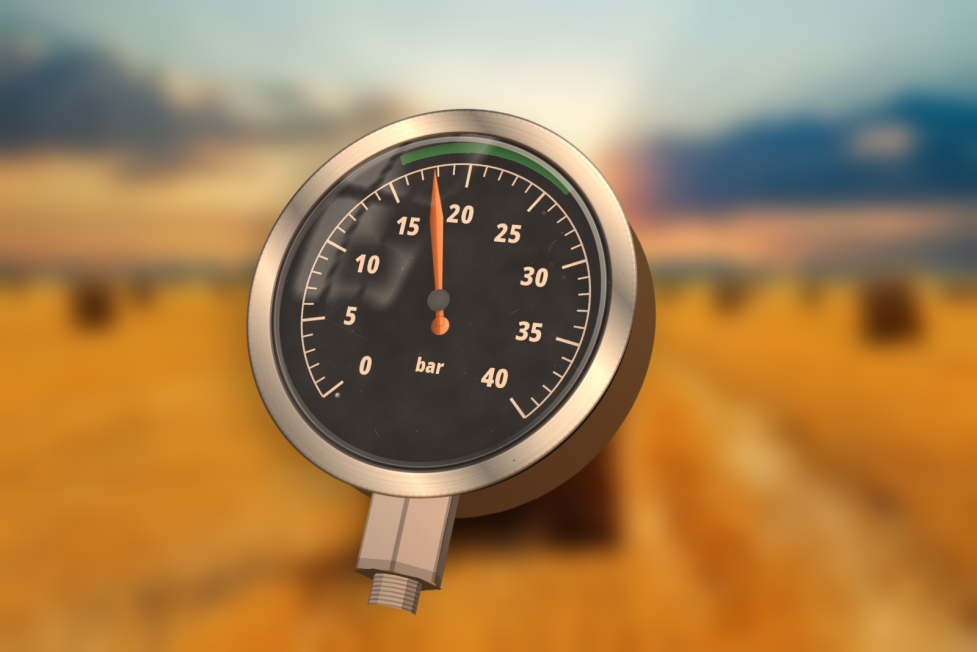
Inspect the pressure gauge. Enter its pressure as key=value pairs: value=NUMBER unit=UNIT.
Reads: value=18 unit=bar
